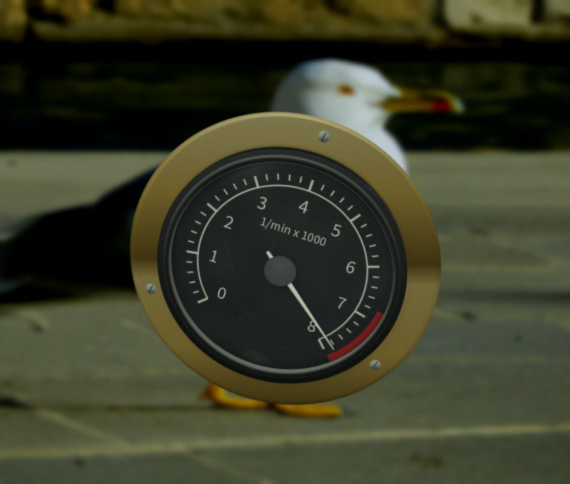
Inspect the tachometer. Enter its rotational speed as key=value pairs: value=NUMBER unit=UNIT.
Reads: value=7800 unit=rpm
